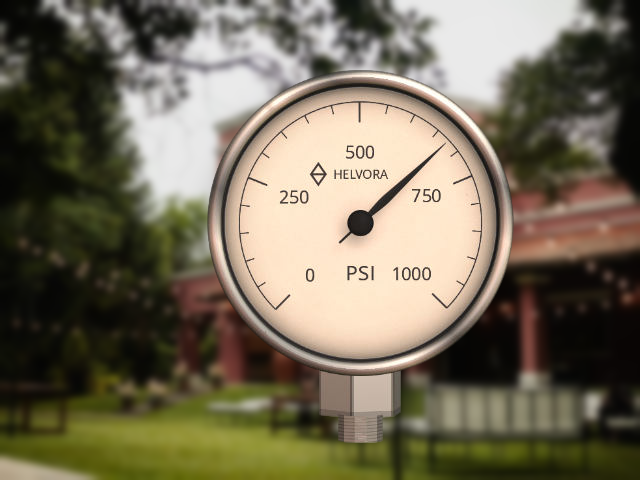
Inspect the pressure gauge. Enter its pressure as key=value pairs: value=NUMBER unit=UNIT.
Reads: value=675 unit=psi
